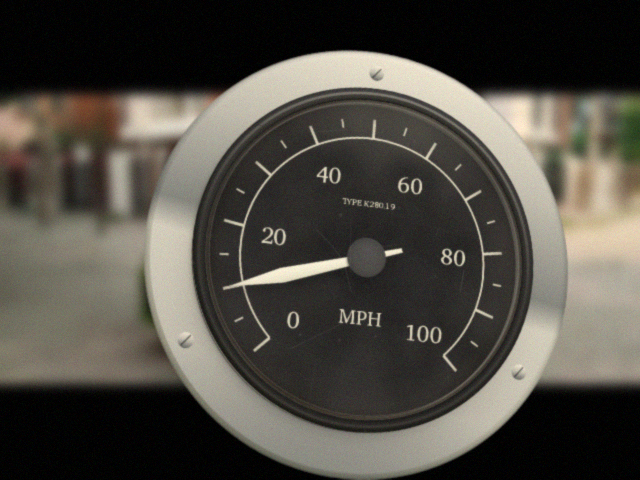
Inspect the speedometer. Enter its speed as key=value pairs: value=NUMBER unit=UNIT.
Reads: value=10 unit=mph
